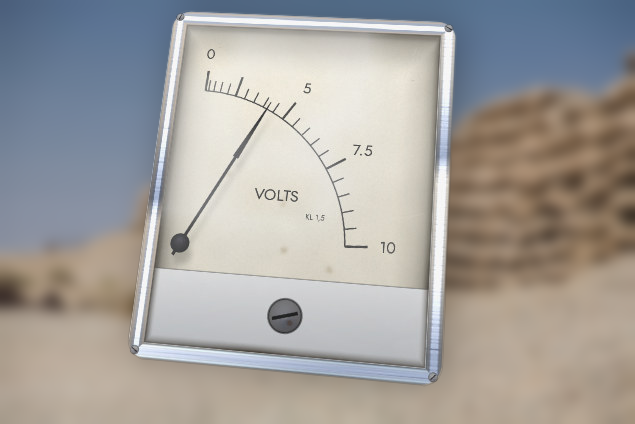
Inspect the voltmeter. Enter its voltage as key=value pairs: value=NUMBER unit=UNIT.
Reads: value=4.25 unit=V
